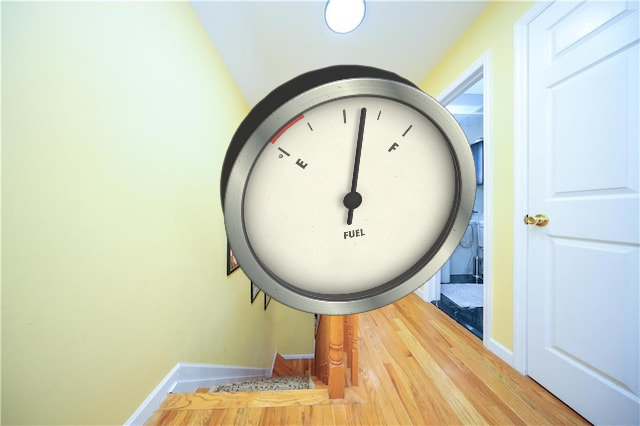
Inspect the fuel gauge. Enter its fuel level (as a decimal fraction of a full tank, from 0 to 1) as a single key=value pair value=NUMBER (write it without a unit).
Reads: value=0.625
